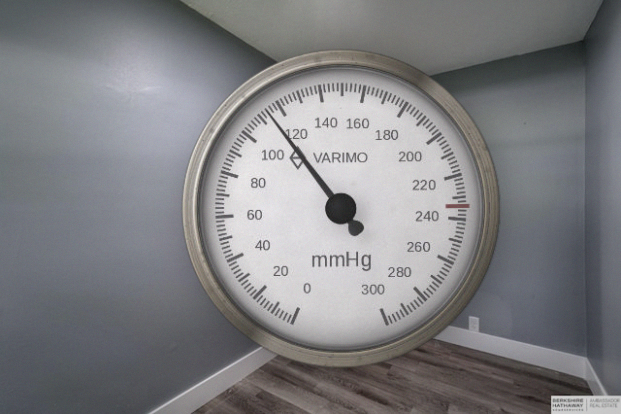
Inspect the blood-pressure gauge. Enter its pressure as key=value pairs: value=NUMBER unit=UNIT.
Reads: value=114 unit=mmHg
